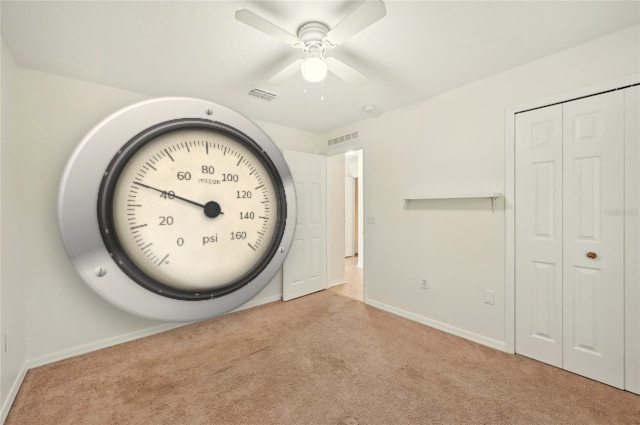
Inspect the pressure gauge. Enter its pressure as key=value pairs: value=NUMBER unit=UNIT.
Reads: value=40 unit=psi
